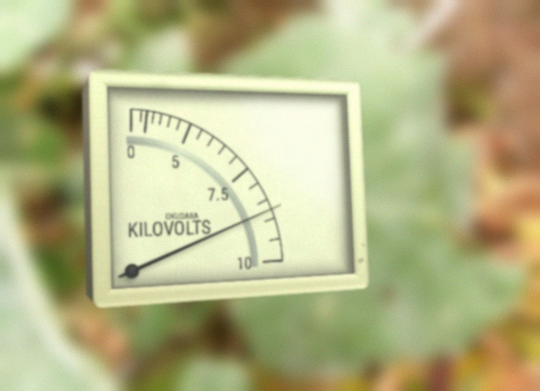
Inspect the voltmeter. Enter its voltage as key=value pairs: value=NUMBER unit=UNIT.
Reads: value=8.75 unit=kV
